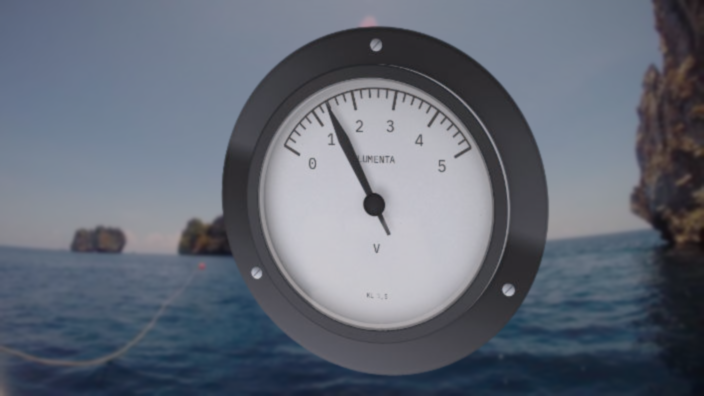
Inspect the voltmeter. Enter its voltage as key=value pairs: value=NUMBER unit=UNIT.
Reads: value=1.4 unit=V
